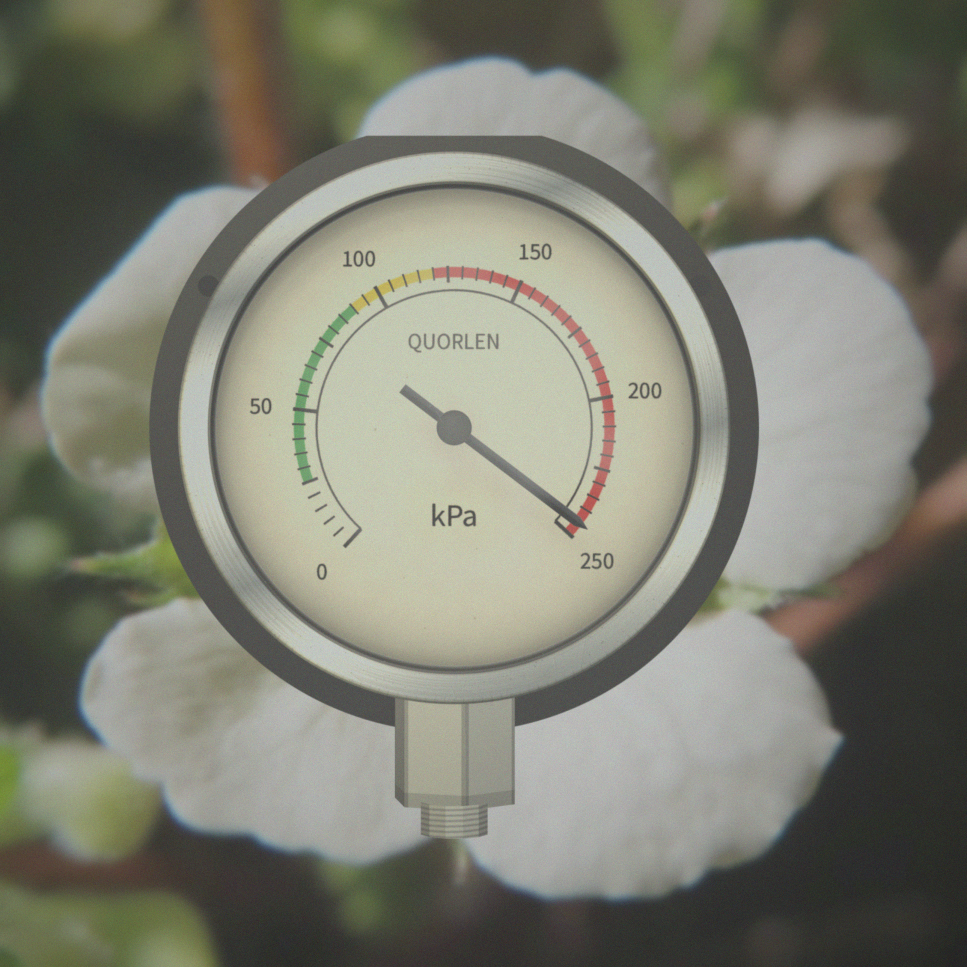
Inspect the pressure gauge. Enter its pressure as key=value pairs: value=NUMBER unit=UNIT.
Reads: value=245 unit=kPa
